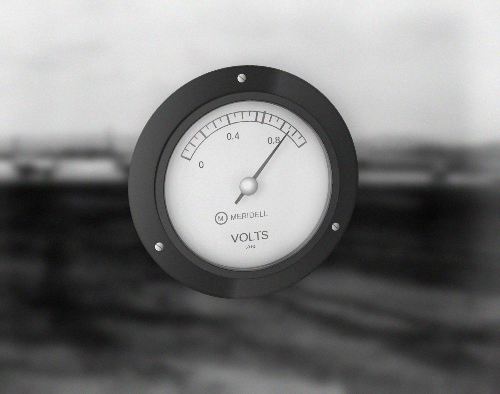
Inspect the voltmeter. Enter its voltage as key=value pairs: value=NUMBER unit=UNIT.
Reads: value=0.85 unit=V
